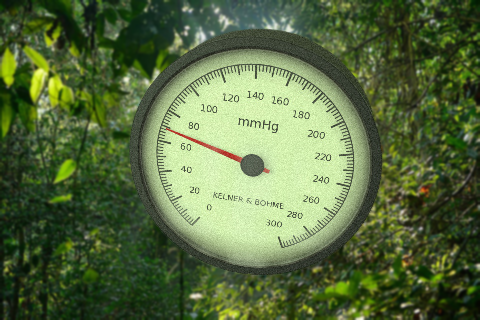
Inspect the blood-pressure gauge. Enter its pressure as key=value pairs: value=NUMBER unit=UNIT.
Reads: value=70 unit=mmHg
